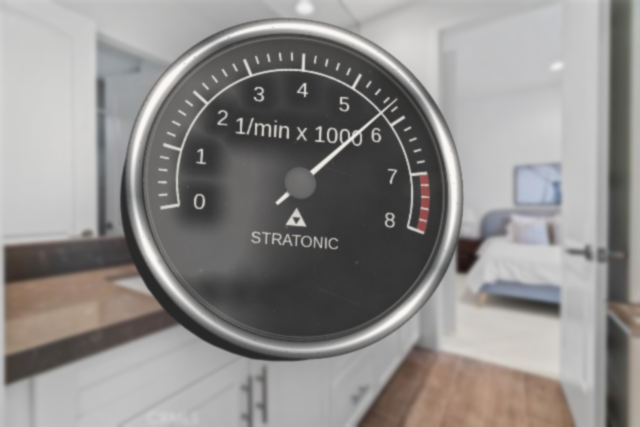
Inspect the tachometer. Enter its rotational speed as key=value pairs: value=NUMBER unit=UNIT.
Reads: value=5700 unit=rpm
